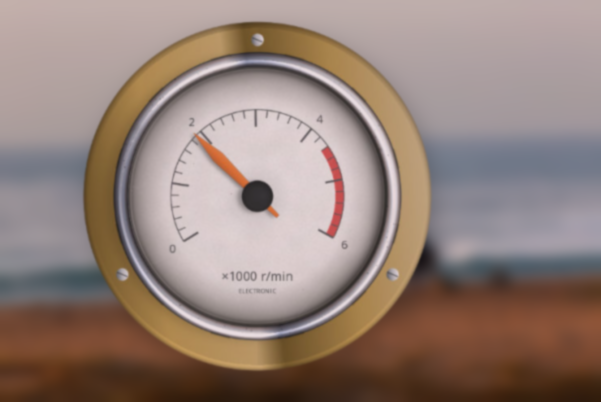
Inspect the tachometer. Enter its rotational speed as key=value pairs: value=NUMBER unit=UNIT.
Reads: value=1900 unit=rpm
